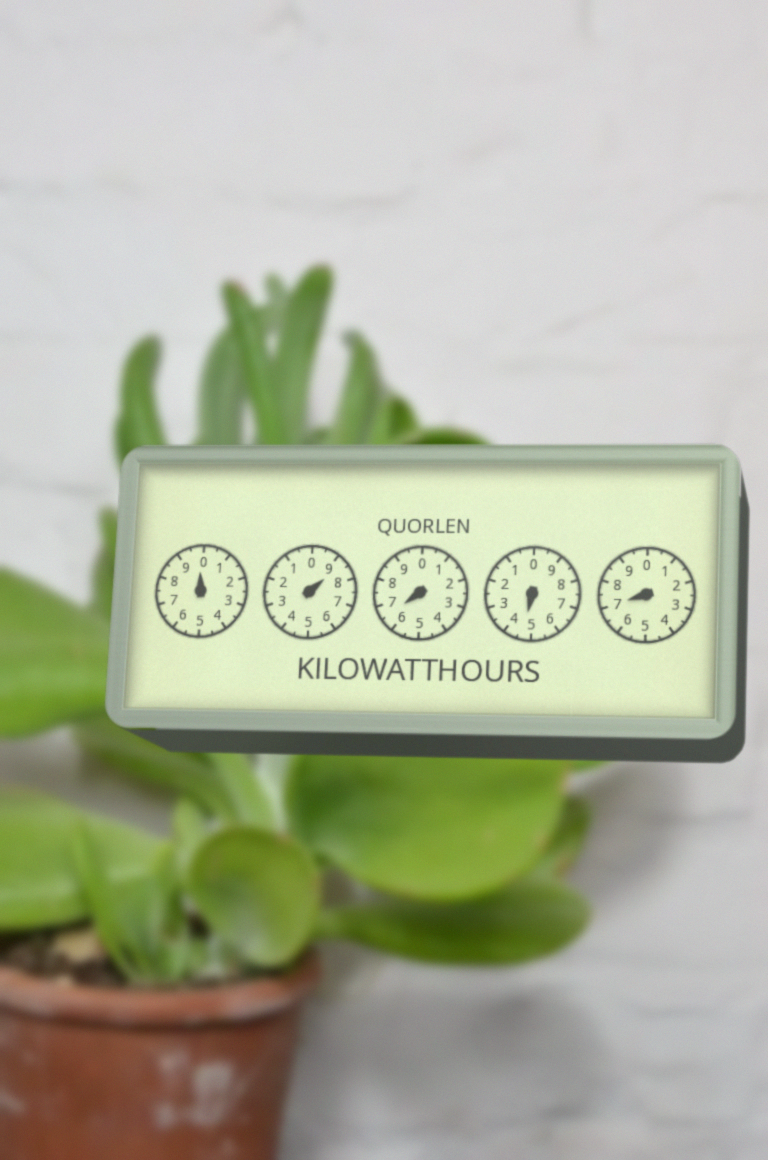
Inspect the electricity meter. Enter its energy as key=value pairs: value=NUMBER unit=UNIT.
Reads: value=98647 unit=kWh
